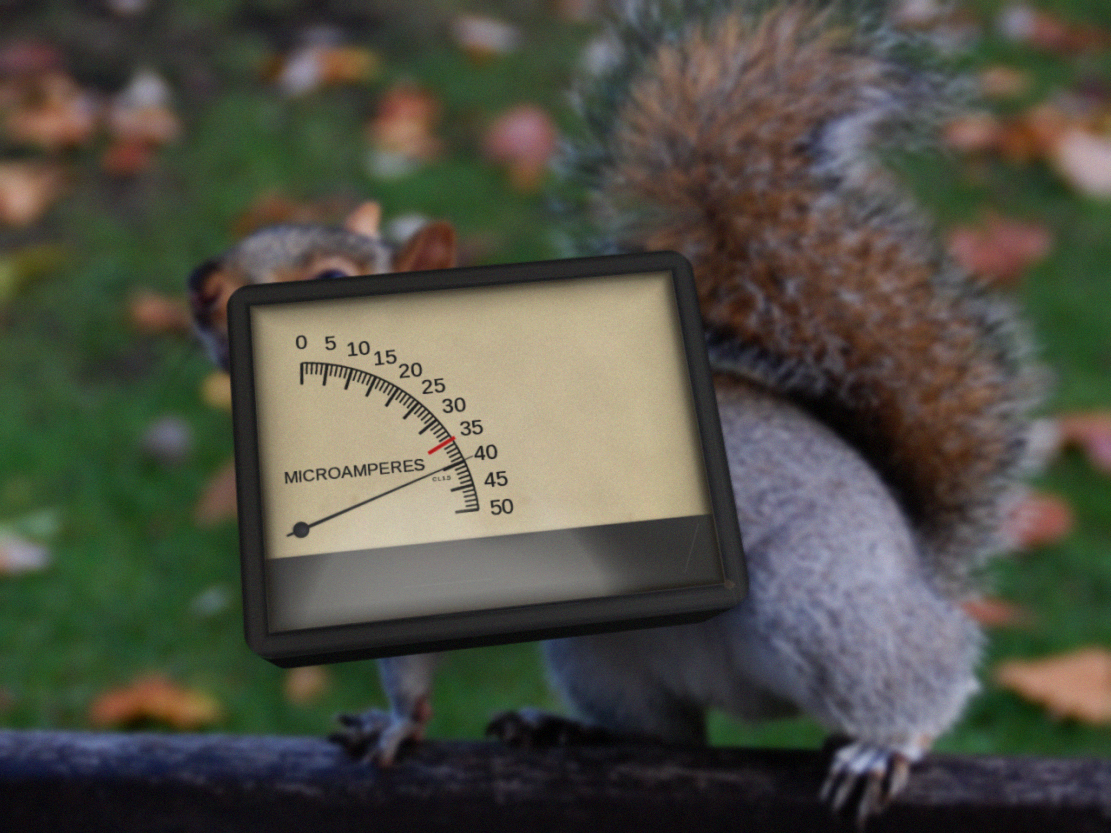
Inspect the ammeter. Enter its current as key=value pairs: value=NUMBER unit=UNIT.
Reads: value=40 unit=µA
